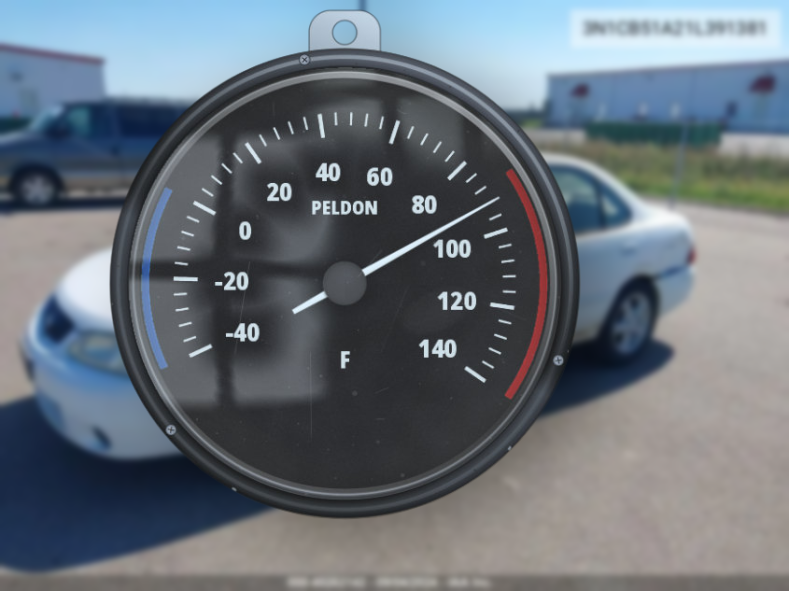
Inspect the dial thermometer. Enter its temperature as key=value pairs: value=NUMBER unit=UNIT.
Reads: value=92 unit=°F
